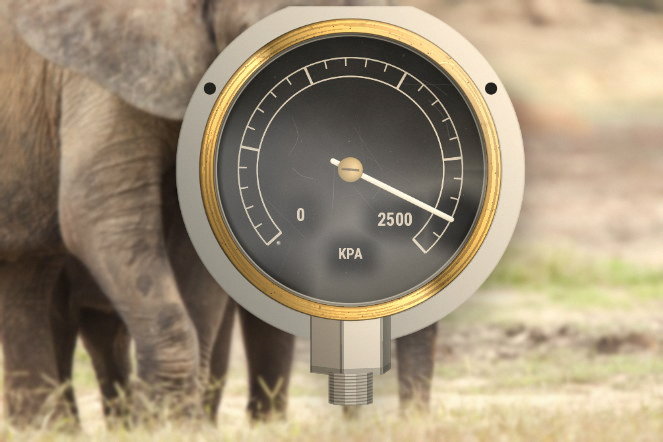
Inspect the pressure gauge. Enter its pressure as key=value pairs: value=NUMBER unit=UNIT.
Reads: value=2300 unit=kPa
